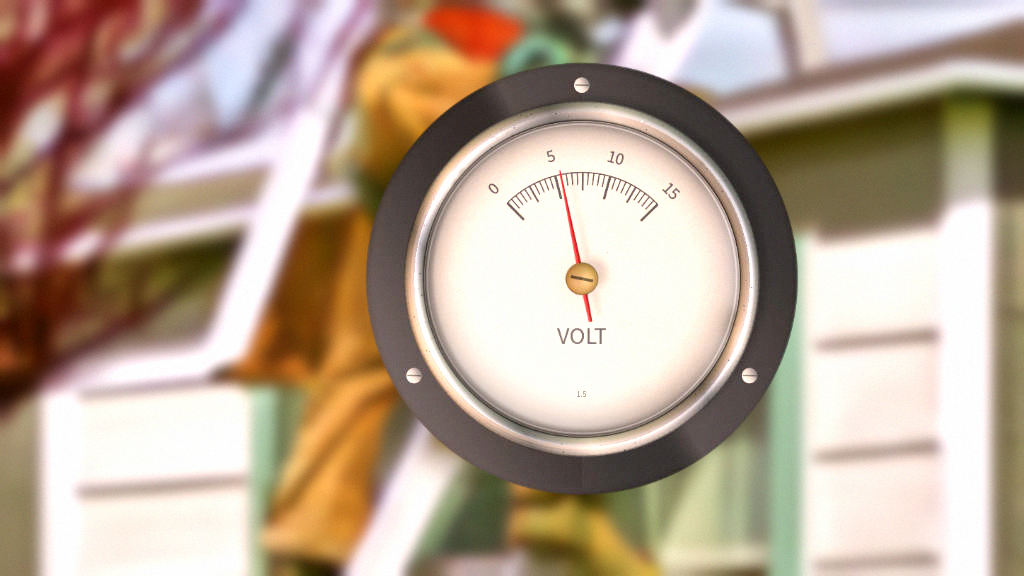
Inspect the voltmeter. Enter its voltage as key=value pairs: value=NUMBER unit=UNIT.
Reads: value=5.5 unit=V
